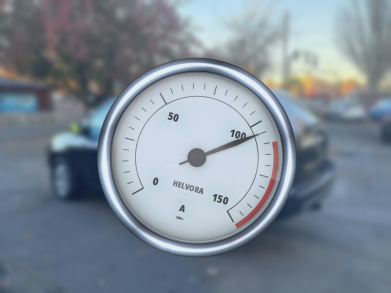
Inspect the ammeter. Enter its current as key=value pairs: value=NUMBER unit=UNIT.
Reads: value=105 unit=A
